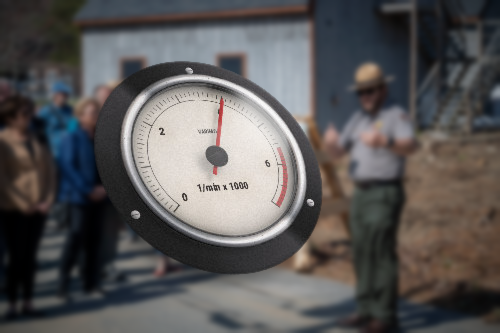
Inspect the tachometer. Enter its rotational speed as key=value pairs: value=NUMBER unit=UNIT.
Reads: value=4000 unit=rpm
